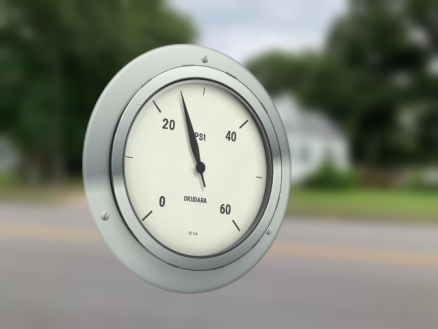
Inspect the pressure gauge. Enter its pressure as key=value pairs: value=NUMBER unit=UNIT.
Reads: value=25 unit=psi
